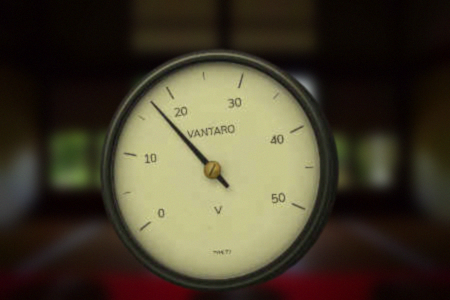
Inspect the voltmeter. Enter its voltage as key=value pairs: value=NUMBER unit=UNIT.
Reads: value=17.5 unit=V
